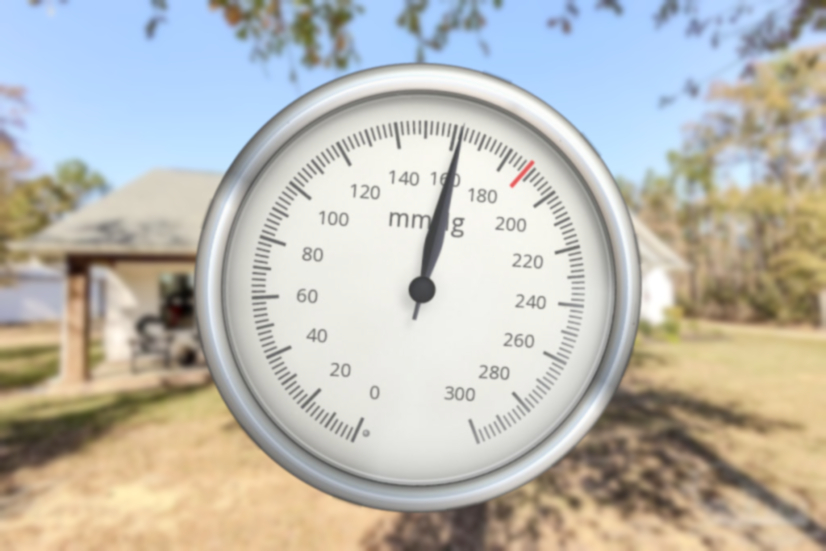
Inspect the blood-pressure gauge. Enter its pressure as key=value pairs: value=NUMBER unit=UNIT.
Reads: value=162 unit=mmHg
